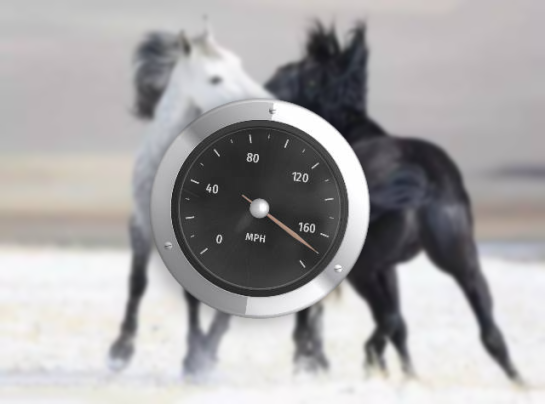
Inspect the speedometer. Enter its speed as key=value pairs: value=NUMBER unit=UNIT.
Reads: value=170 unit=mph
